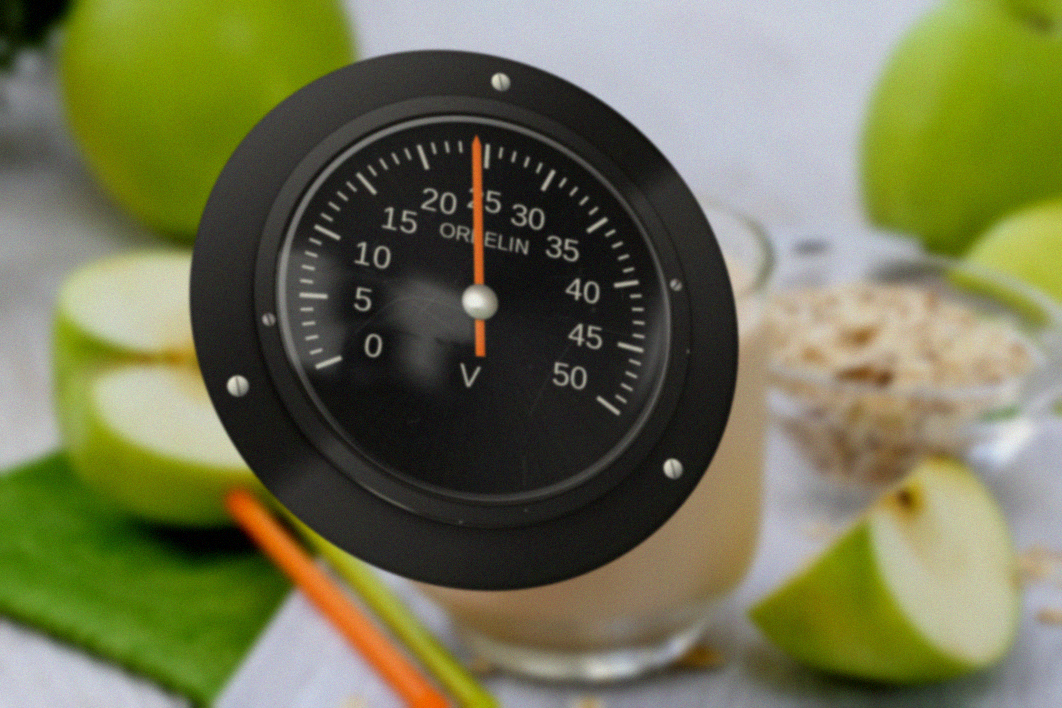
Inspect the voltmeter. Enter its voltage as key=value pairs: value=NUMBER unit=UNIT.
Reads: value=24 unit=V
